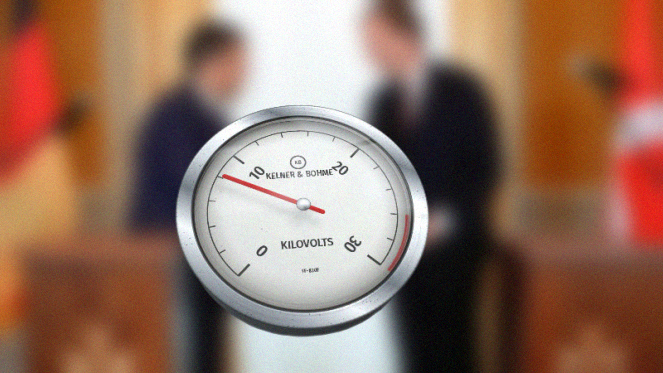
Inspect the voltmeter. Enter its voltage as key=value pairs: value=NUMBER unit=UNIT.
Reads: value=8 unit=kV
